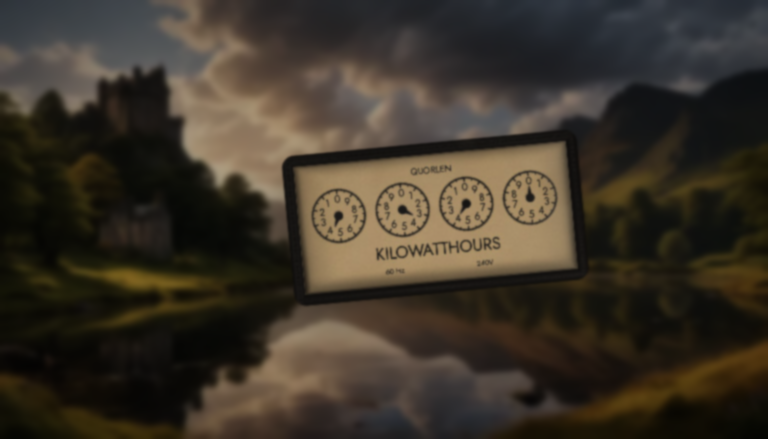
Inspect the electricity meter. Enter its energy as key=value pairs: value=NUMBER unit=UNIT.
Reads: value=4340 unit=kWh
